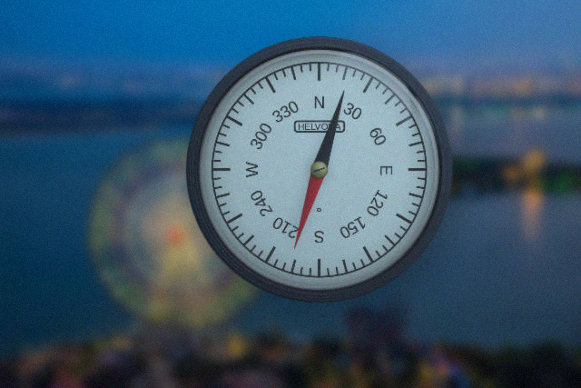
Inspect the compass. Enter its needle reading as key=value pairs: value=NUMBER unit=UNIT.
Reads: value=197.5 unit=°
